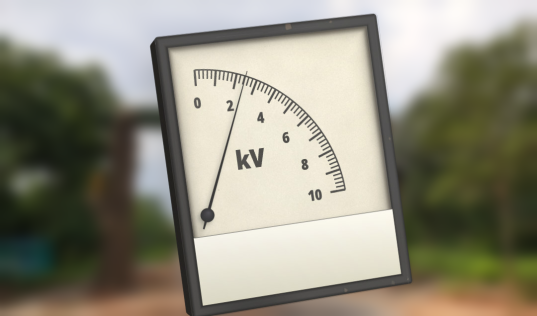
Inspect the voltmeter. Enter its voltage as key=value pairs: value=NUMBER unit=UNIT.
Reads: value=2.4 unit=kV
